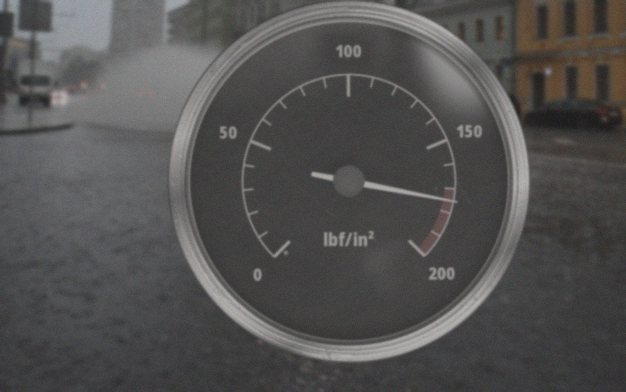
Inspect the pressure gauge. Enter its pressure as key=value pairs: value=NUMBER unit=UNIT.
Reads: value=175 unit=psi
